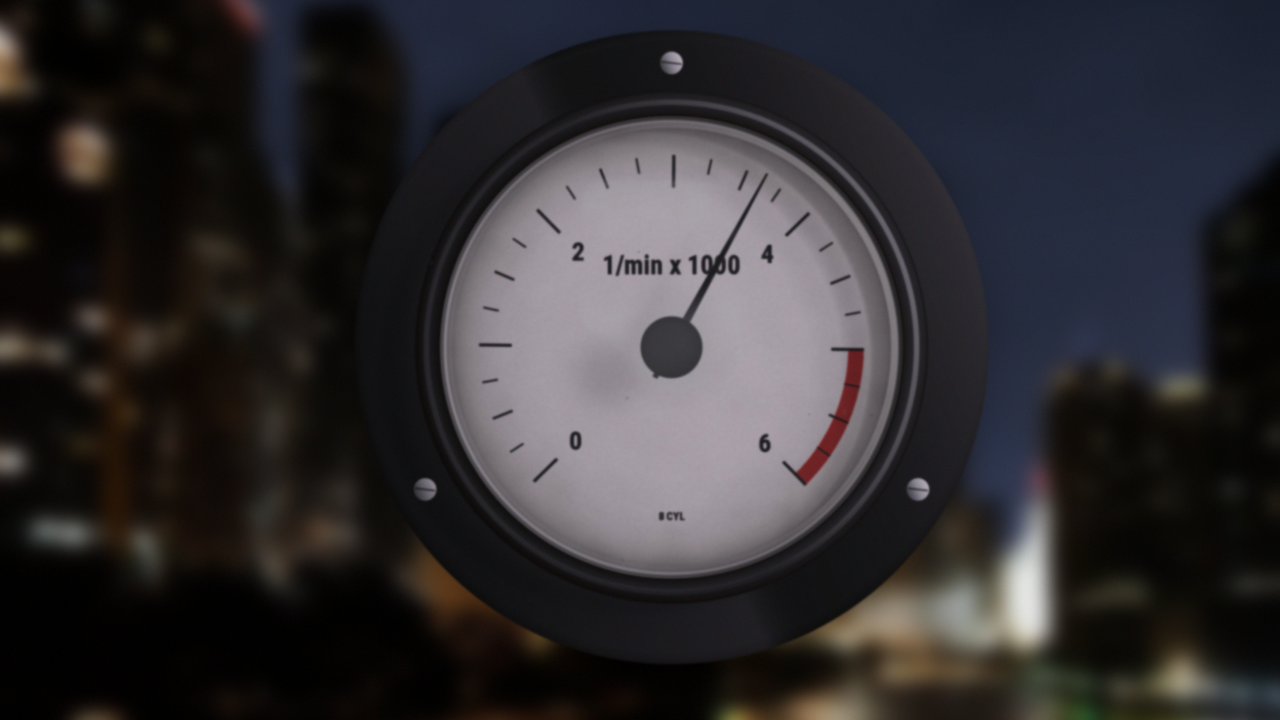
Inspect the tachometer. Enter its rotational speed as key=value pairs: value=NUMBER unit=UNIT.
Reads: value=3625 unit=rpm
